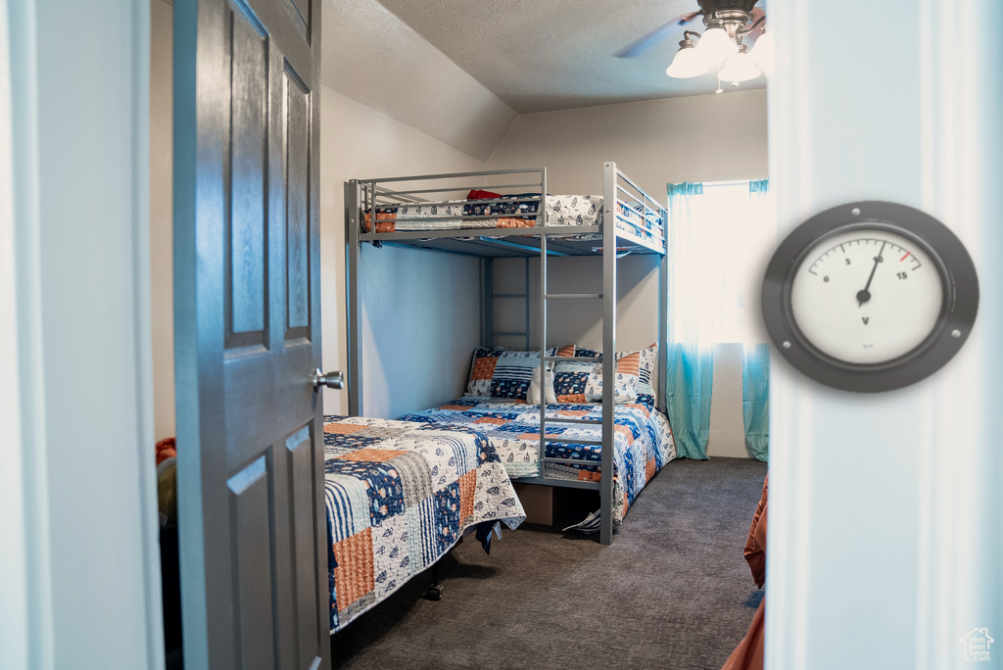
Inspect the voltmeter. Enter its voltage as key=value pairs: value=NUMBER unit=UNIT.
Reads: value=10 unit=V
